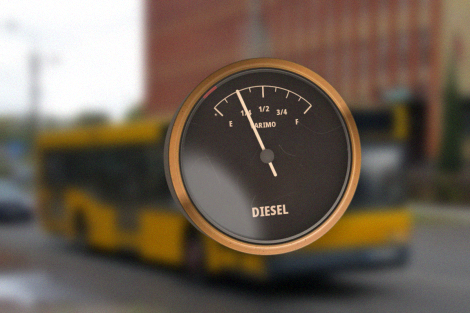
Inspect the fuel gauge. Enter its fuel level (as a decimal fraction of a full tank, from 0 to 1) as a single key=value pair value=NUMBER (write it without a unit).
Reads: value=0.25
